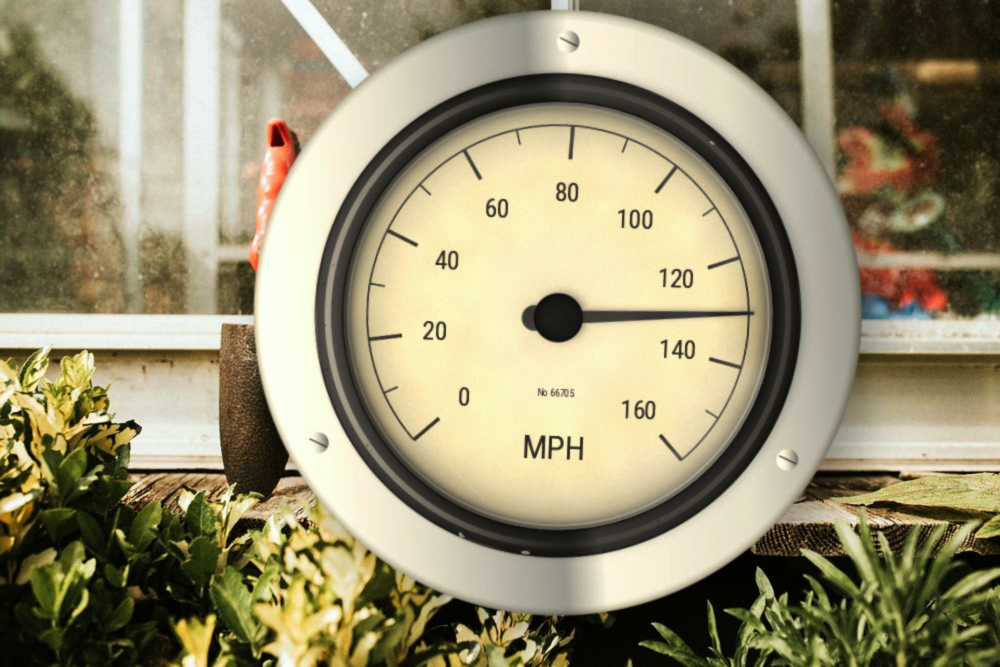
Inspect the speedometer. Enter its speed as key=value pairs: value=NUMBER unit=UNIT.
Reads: value=130 unit=mph
